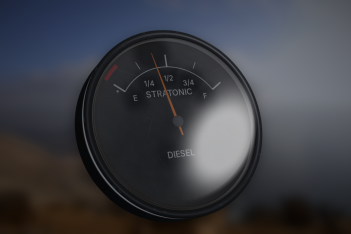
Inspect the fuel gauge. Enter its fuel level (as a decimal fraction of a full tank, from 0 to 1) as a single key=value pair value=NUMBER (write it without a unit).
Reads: value=0.375
